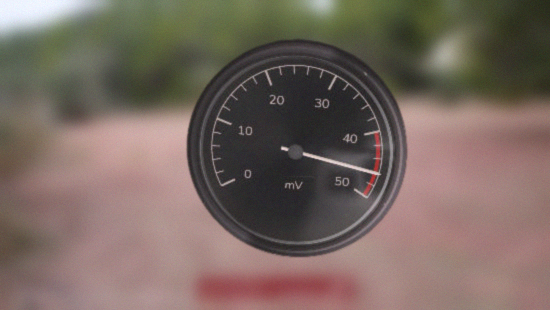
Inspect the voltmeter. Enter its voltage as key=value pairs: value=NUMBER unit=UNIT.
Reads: value=46 unit=mV
